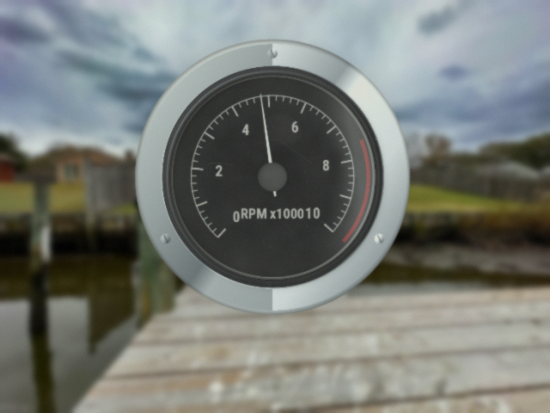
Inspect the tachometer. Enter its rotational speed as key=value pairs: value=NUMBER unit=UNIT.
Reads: value=4800 unit=rpm
